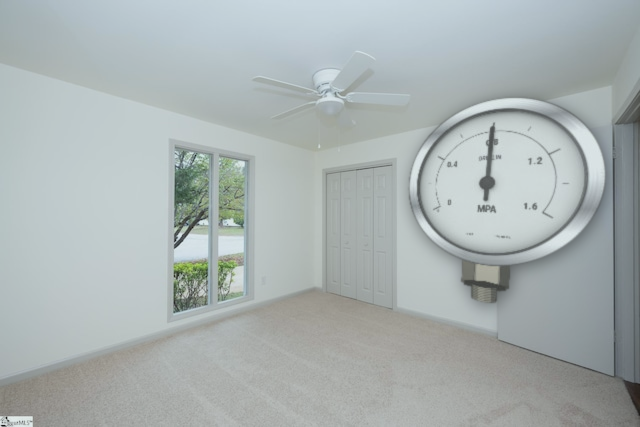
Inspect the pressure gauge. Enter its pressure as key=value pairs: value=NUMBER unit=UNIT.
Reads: value=0.8 unit=MPa
